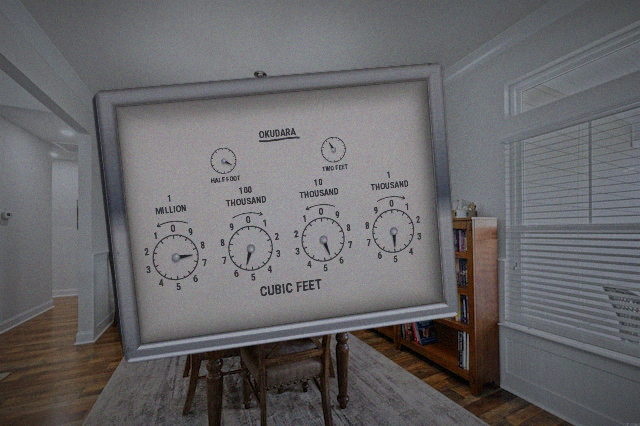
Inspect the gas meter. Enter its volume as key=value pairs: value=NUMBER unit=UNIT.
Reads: value=755500 unit=ft³
